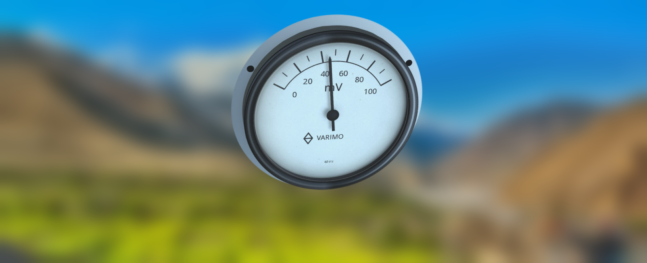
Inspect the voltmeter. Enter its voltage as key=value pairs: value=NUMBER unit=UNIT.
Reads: value=45 unit=mV
